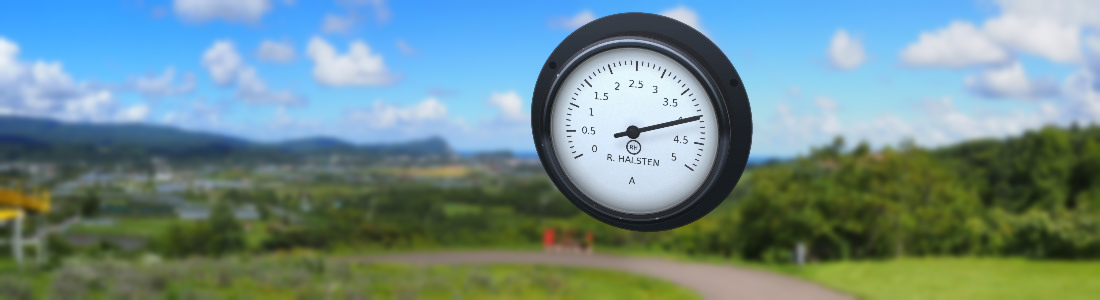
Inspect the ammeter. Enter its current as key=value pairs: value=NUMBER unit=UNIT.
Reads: value=4 unit=A
